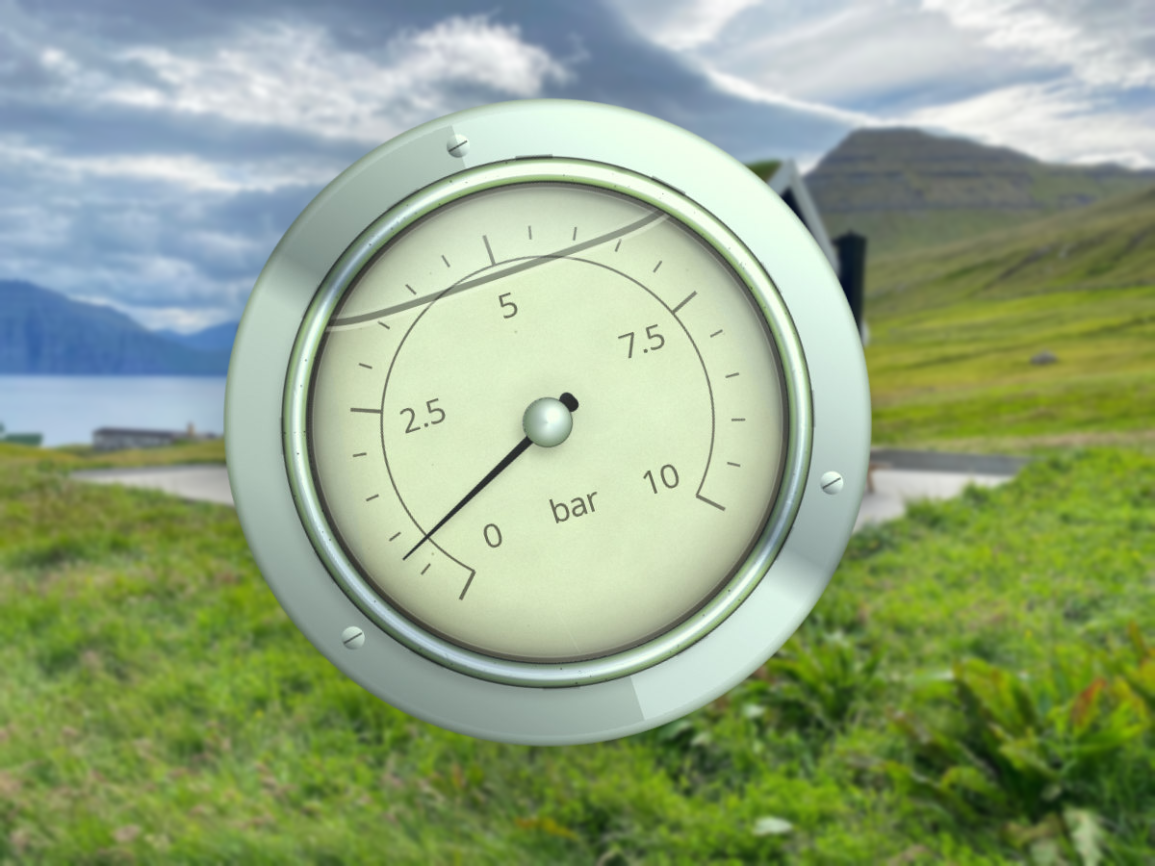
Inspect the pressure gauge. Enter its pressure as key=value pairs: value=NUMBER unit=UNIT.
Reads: value=0.75 unit=bar
